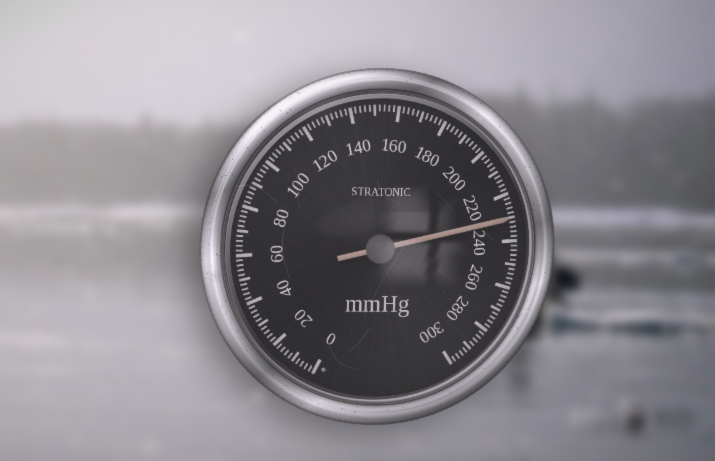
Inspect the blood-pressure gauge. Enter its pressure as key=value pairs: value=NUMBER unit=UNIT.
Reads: value=230 unit=mmHg
